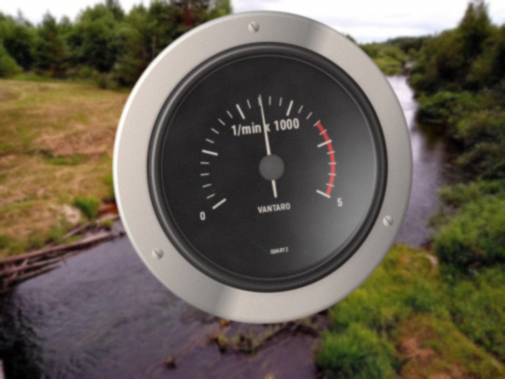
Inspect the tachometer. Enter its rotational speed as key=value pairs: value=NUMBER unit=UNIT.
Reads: value=2400 unit=rpm
